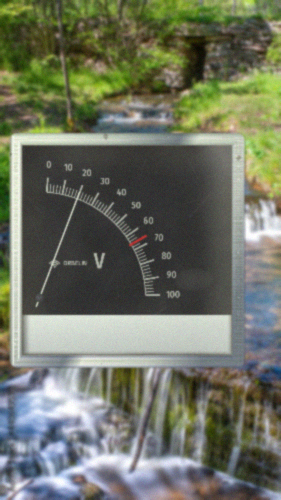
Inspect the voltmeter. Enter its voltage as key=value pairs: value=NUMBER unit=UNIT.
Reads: value=20 unit=V
